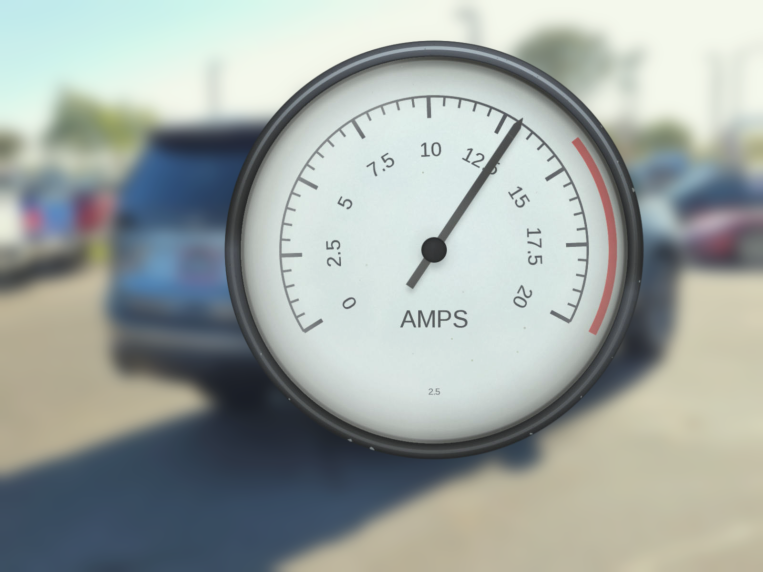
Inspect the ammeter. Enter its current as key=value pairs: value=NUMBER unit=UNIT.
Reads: value=13 unit=A
